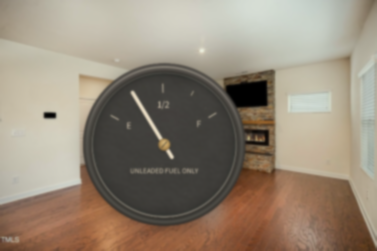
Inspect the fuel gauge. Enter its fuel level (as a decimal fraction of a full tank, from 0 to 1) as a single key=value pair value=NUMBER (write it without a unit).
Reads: value=0.25
